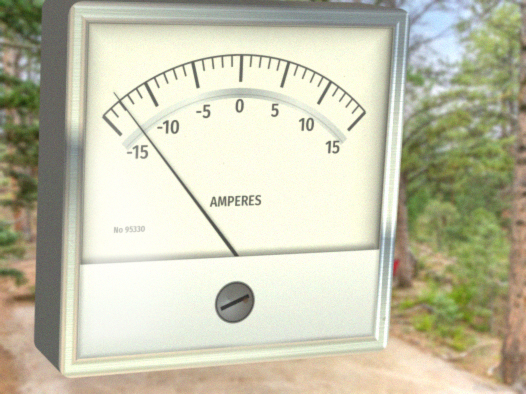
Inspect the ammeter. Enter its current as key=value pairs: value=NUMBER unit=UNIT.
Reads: value=-13 unit=A
